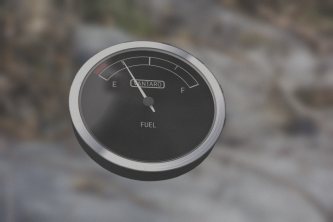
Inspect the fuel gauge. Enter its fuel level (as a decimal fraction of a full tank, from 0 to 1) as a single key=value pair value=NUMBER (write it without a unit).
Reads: value=0.25
